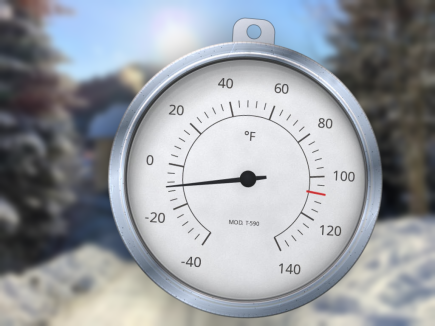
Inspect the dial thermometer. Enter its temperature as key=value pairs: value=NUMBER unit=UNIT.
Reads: value=-10 unit=°F
